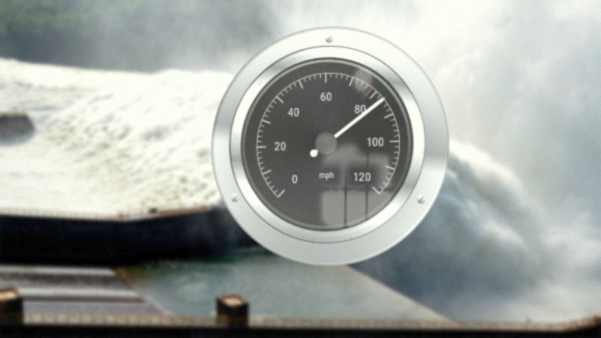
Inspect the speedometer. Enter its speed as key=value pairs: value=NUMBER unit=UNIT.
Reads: value=84 unit=mph
